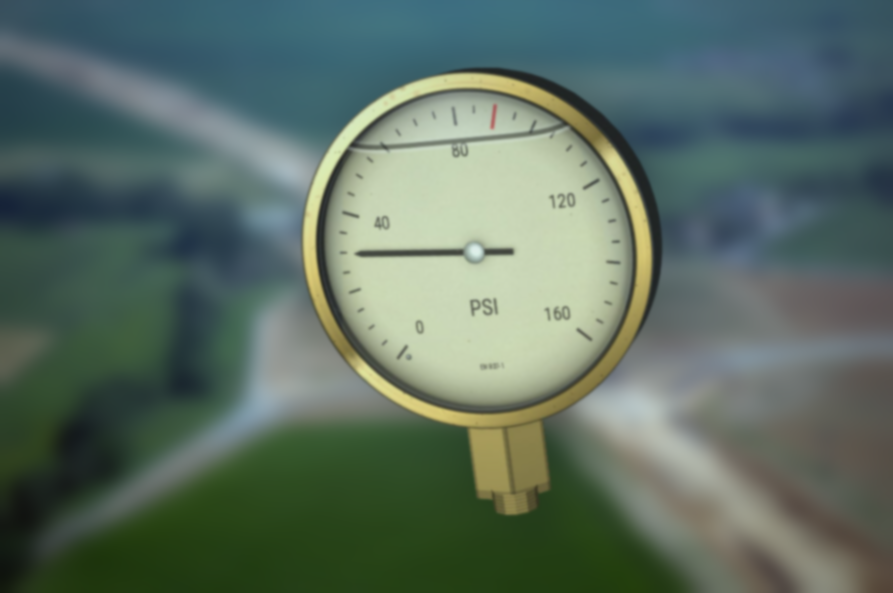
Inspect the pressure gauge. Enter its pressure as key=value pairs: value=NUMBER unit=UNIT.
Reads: value=30 unit=psi
